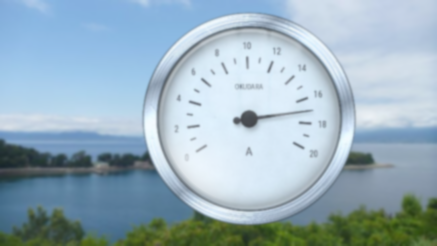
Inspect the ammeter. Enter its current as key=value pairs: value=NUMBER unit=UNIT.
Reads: value=17 unit=A
